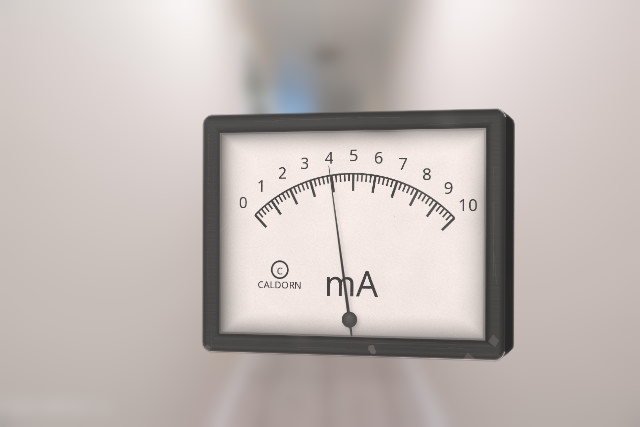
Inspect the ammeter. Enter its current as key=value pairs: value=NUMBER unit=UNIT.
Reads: value=4 unit=mA
